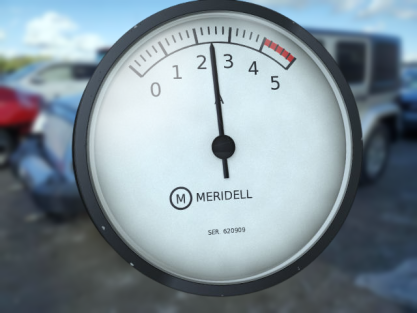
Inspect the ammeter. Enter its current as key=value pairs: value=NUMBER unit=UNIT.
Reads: value=2.4 unit=A
